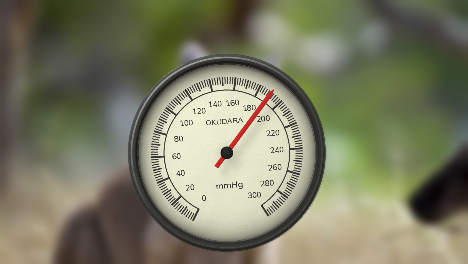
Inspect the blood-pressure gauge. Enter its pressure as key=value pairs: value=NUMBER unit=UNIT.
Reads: value=190 unit=mmHg
